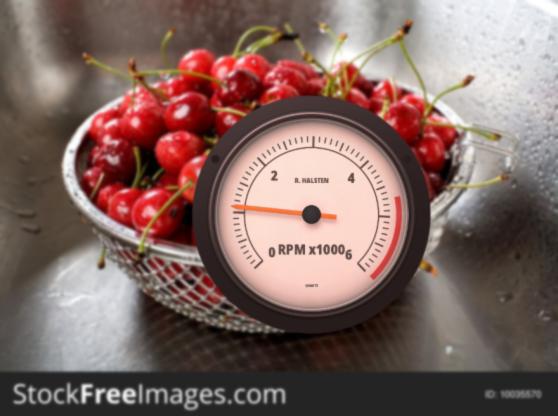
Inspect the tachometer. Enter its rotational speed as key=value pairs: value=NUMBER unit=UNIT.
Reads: value=1100 unit=rpm
